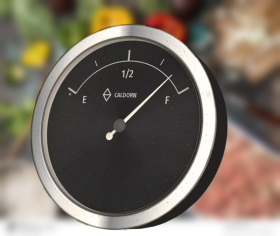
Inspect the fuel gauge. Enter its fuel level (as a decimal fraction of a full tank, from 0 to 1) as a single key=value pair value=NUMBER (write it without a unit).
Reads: value=0.875
